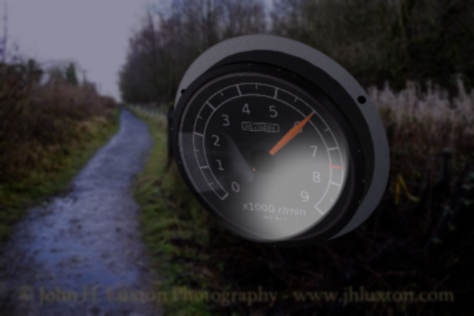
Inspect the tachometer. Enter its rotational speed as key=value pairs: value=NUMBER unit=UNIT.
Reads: value=6000 unit=rpm
